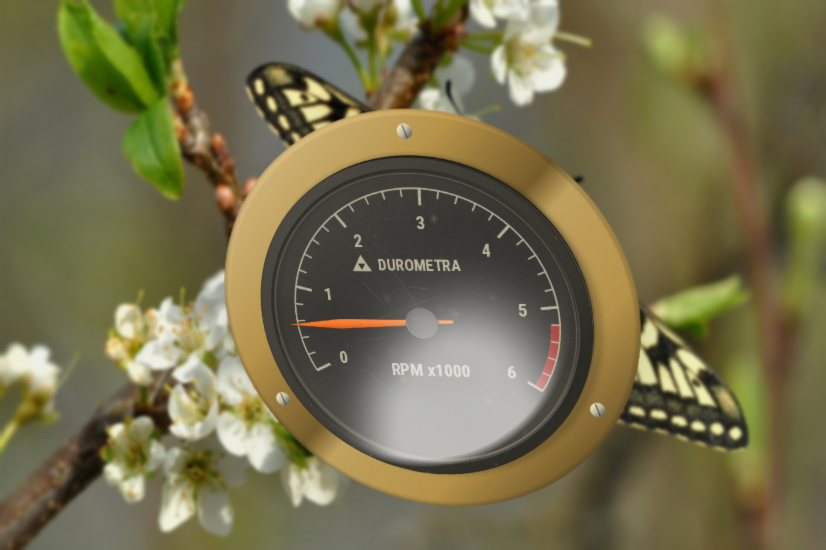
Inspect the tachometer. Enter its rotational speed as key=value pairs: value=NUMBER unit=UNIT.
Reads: value=600 unit=rpm
